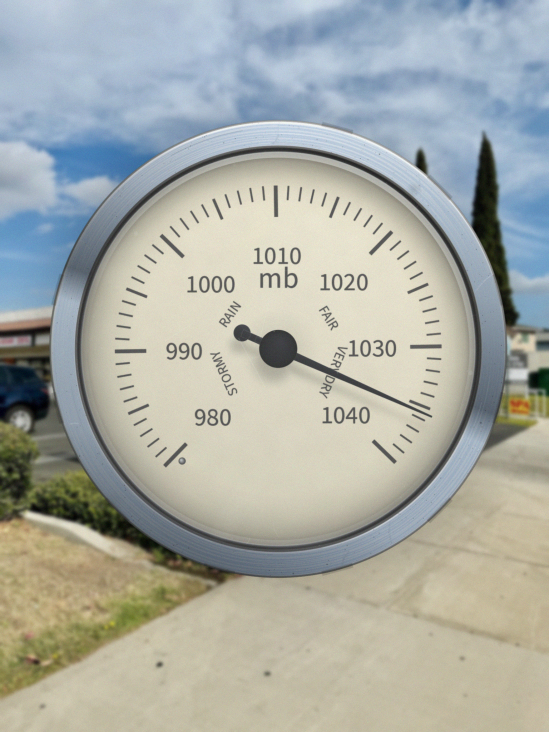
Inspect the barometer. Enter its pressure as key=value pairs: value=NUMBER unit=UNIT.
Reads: value=1035.5 unit=mbar
